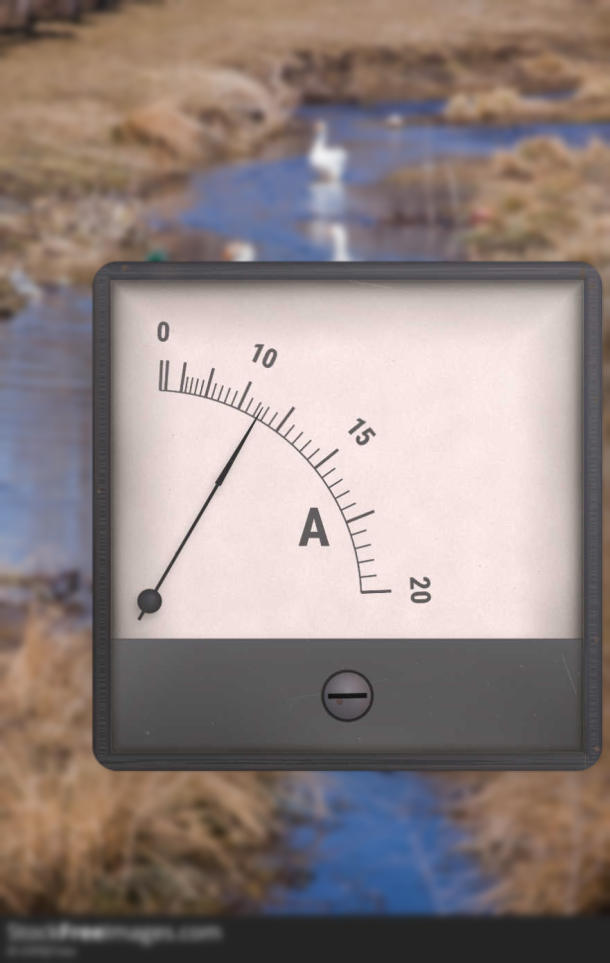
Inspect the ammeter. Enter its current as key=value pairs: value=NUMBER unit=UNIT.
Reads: value=11.25 unit=A
